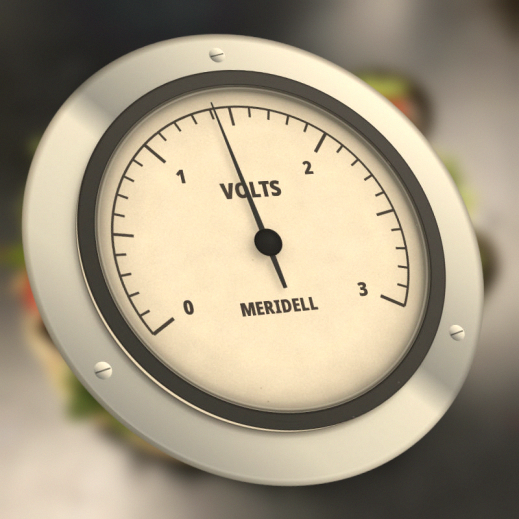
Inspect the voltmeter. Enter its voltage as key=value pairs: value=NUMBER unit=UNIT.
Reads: value=1.4 unit=V
